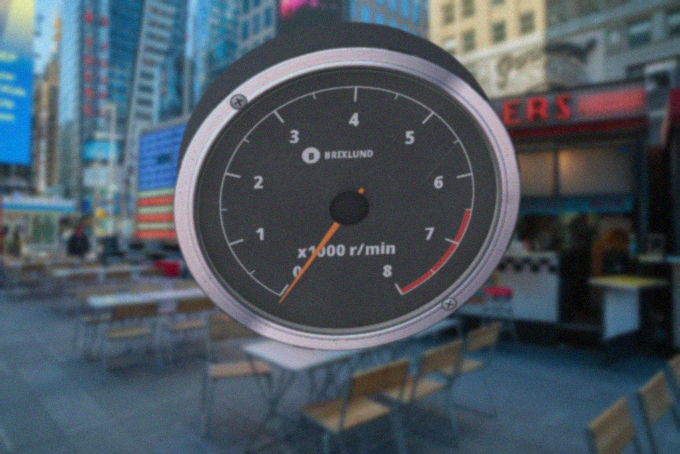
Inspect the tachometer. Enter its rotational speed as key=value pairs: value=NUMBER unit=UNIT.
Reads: value=0 unit=rpm
